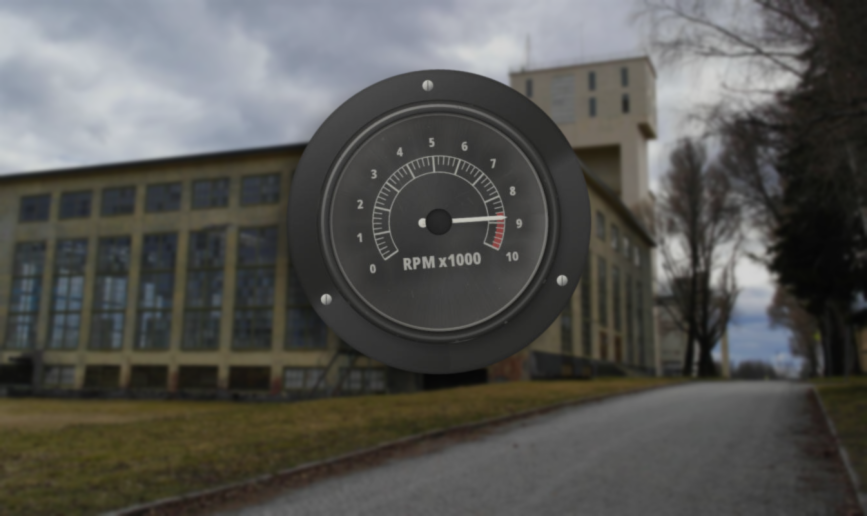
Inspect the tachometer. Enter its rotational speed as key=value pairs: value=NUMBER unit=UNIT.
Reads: value=8800 unit=rpm
